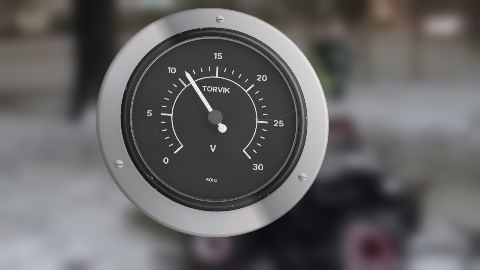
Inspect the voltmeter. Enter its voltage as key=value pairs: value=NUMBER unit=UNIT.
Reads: value=11 unit=V
